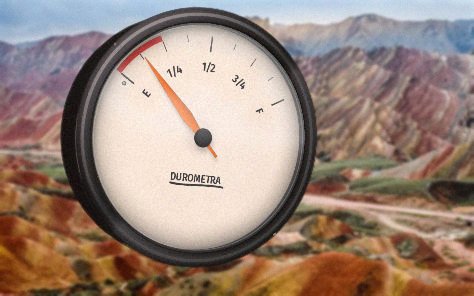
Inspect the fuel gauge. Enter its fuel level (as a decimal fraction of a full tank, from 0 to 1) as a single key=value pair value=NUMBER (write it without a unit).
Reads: value=0.125
